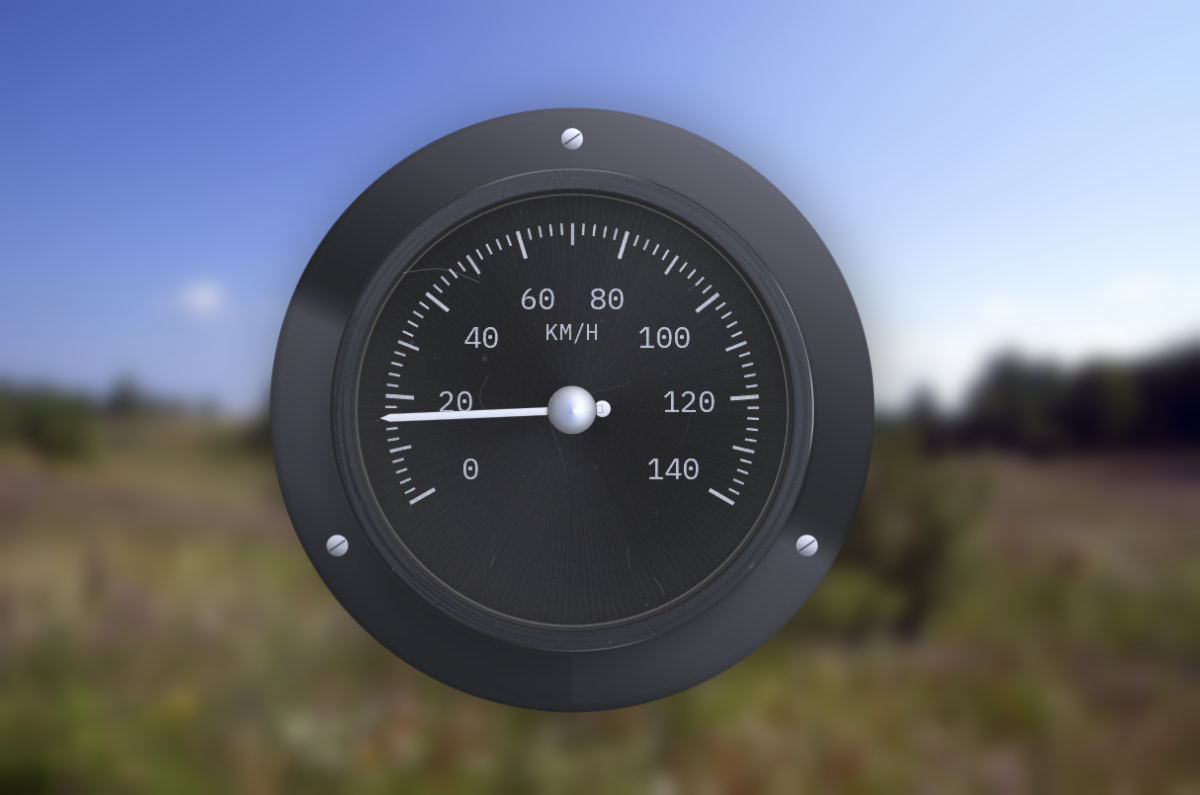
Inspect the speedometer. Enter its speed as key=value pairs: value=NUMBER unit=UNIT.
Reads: value=16 unit=km/h
